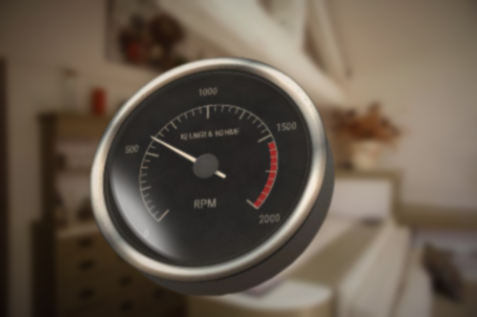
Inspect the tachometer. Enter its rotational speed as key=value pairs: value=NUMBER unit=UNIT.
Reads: value=600 unit=rpm
